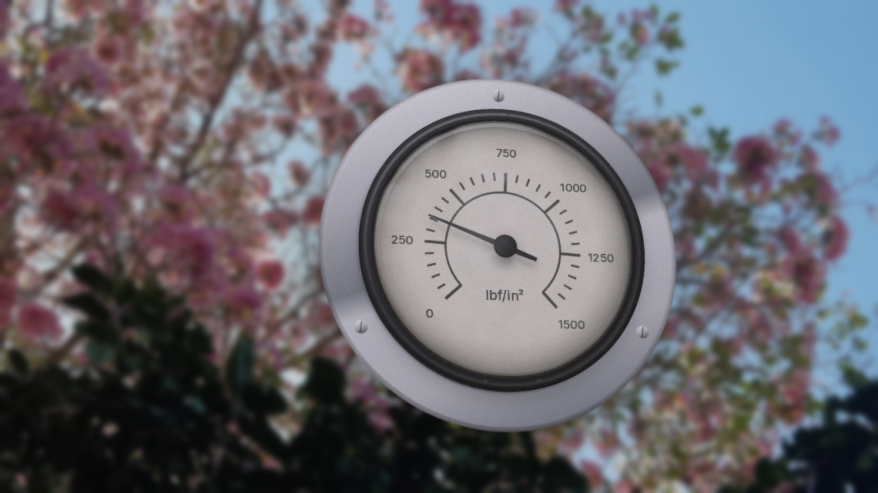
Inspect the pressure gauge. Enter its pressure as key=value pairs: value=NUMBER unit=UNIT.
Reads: value=350 unit=psi
